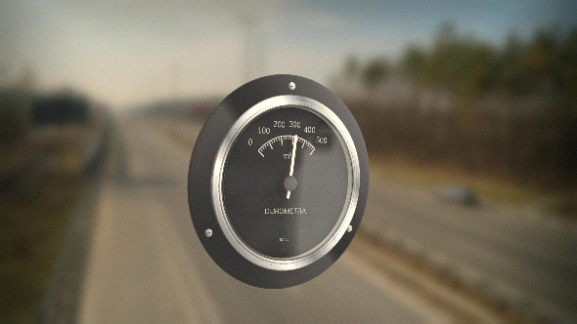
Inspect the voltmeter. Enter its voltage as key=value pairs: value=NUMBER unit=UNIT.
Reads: value=300 unit=mV
